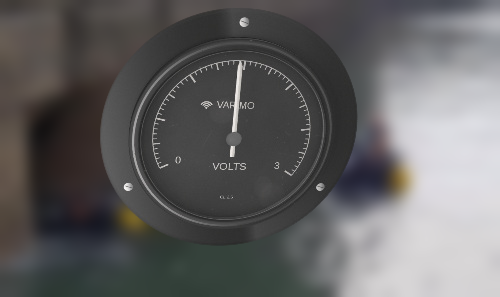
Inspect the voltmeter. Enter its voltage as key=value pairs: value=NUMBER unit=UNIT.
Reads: value=1.45 unit=V
